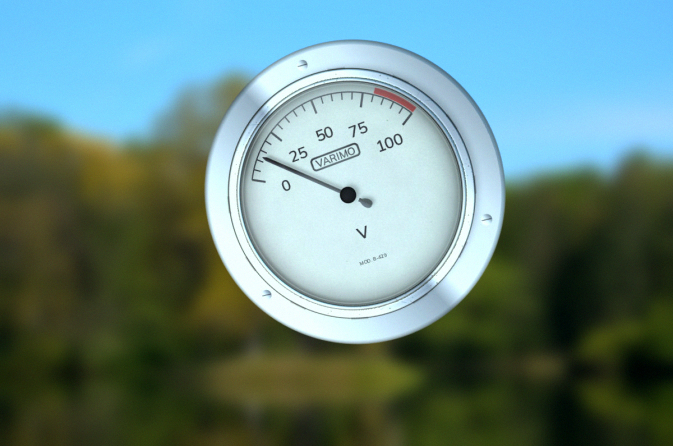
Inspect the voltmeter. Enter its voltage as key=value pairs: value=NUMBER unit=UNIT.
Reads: value=12.5 unit=V
